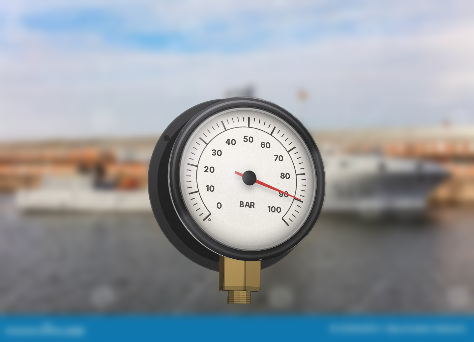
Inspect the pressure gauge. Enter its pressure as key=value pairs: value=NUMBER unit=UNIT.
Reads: value=90 unit=bar
